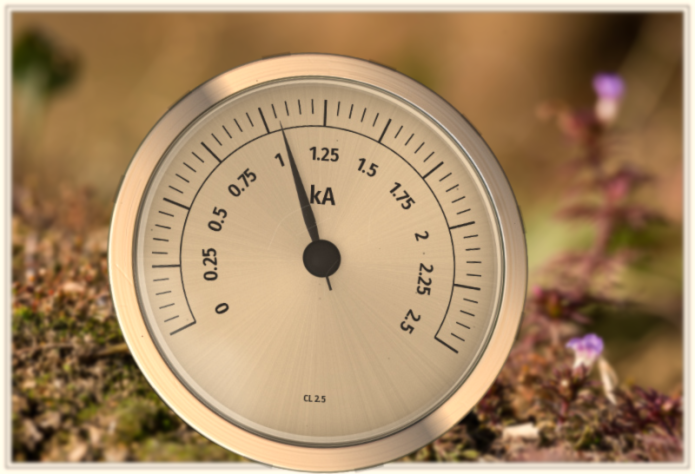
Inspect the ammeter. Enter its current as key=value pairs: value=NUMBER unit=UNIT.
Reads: value=1.05 unit=kA
